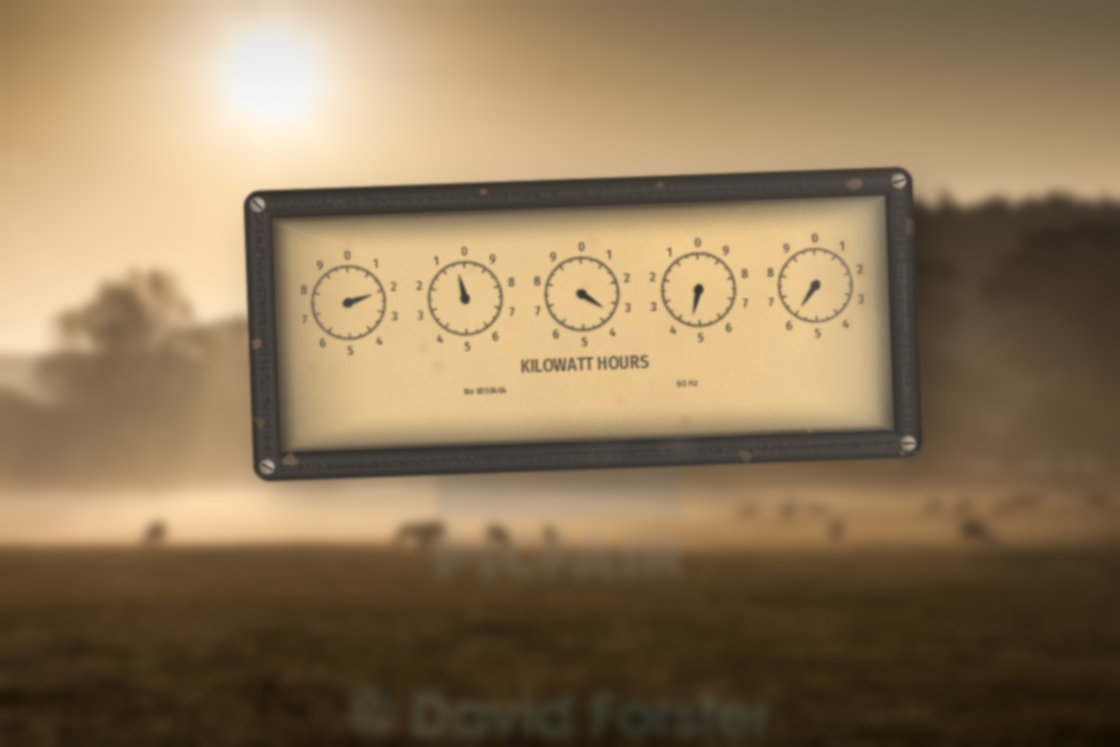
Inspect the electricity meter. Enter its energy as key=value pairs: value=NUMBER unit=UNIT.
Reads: value=20346 unit=kWh
